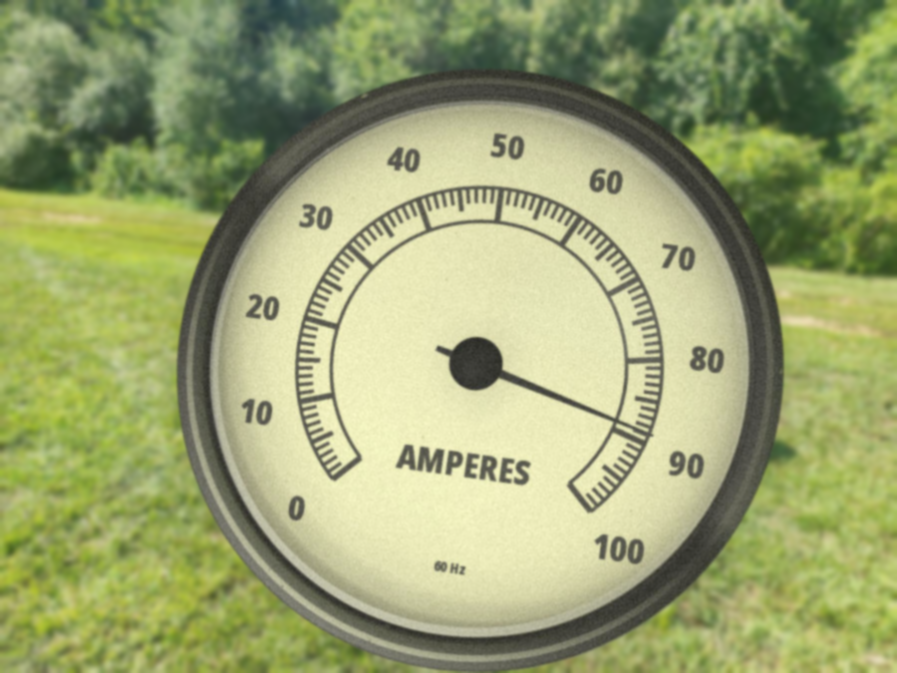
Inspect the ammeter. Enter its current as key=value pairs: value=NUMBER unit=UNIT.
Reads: value=89 unit=A
